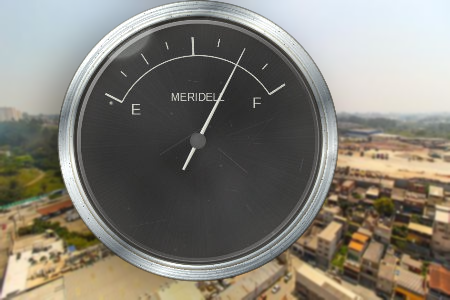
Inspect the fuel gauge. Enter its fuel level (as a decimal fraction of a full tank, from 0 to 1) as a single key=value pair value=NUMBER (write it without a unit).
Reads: value=0.75
